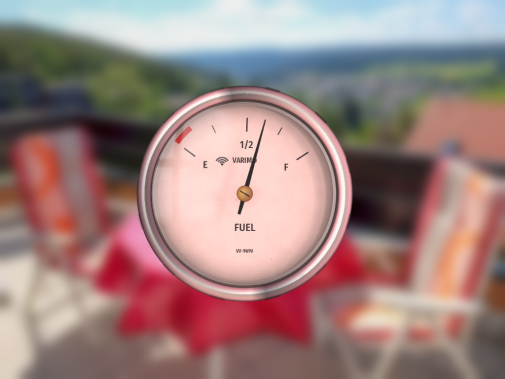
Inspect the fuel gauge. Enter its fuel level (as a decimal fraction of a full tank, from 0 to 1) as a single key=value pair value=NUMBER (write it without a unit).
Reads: value=0.625
